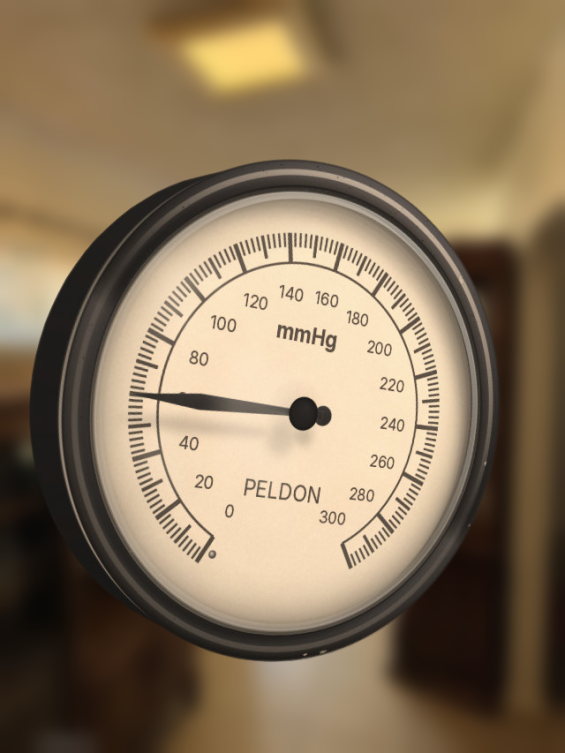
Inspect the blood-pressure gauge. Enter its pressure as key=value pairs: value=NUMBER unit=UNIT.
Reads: value=60 unit=mmHg
